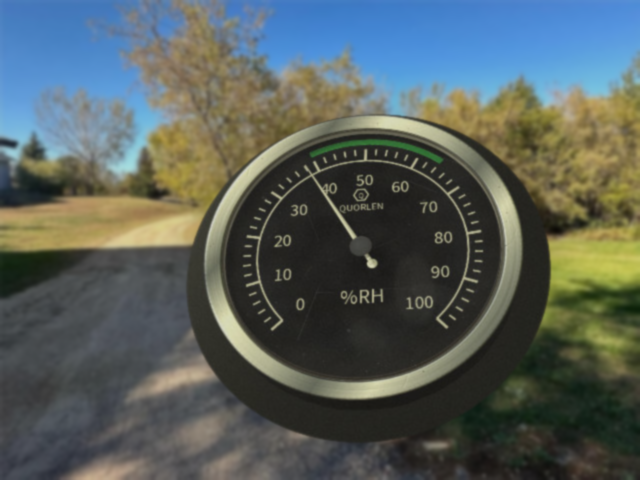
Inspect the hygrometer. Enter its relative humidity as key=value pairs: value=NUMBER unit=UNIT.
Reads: value=38 unit=%
